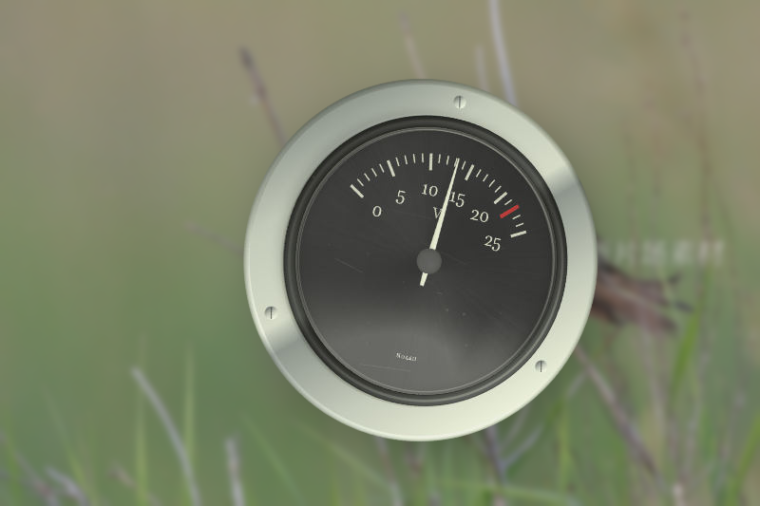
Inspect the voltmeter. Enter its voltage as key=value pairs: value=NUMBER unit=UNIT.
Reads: value=13 unit=V
